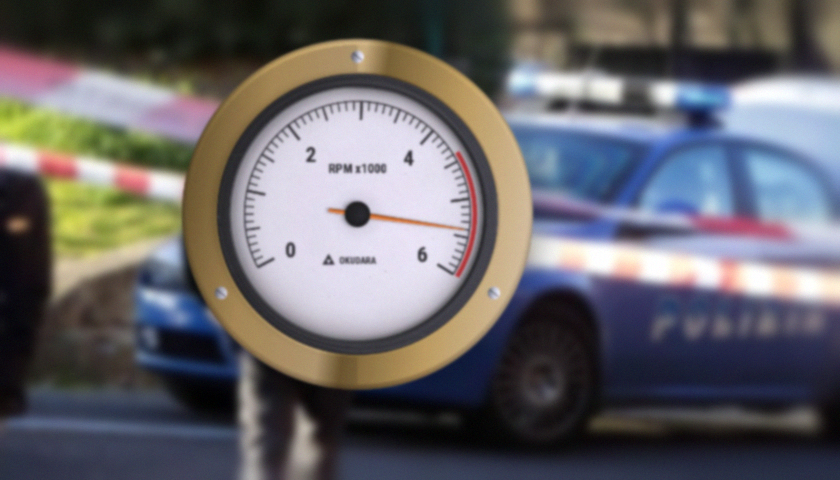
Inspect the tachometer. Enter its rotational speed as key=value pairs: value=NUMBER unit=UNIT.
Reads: value=5400 unit=rpm
